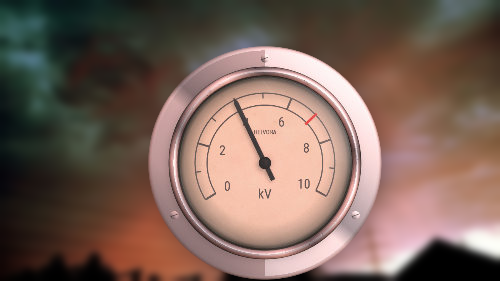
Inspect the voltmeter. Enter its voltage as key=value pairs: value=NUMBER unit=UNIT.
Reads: value=4 unit=kV
